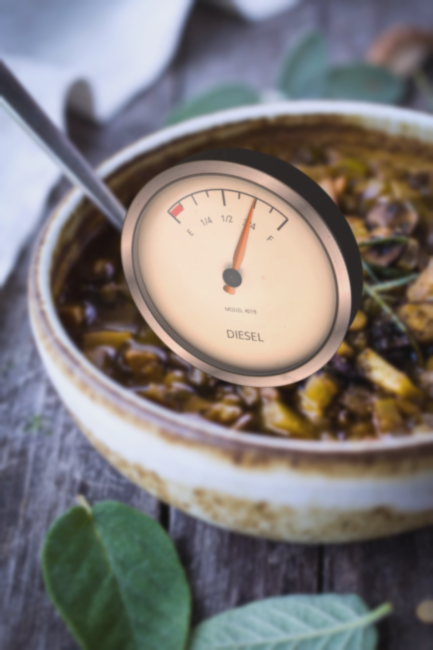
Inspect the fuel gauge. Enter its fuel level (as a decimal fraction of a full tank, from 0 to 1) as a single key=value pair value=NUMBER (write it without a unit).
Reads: value=0.75
